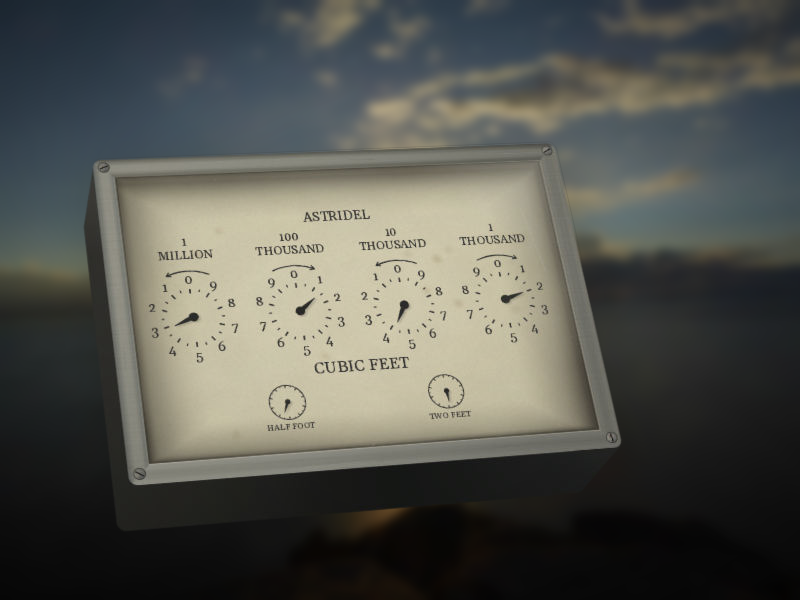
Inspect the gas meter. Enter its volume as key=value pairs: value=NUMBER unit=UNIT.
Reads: value=314200 unit=ft³
